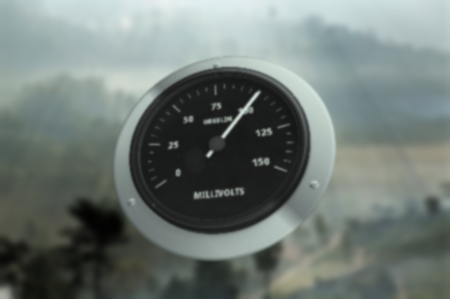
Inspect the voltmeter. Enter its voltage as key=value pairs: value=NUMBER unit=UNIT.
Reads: value=100 unit=mV
